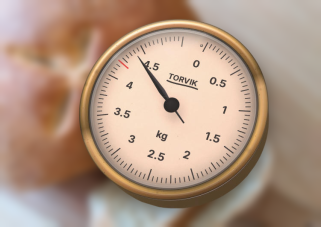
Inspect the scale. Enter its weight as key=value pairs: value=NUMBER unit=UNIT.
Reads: value=4.4 unit=kg
